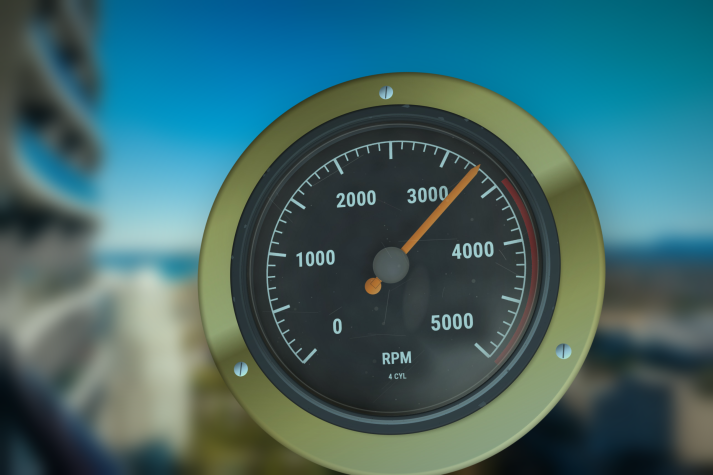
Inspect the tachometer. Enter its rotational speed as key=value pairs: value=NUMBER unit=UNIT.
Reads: value=3300 unit=rpm
